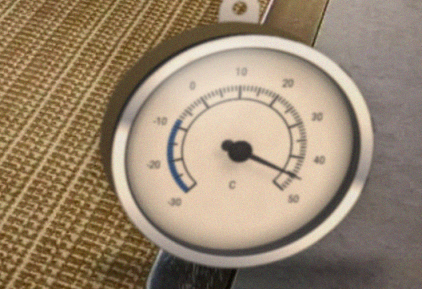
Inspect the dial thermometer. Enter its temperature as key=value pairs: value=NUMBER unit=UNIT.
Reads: value=45 unit=°C
